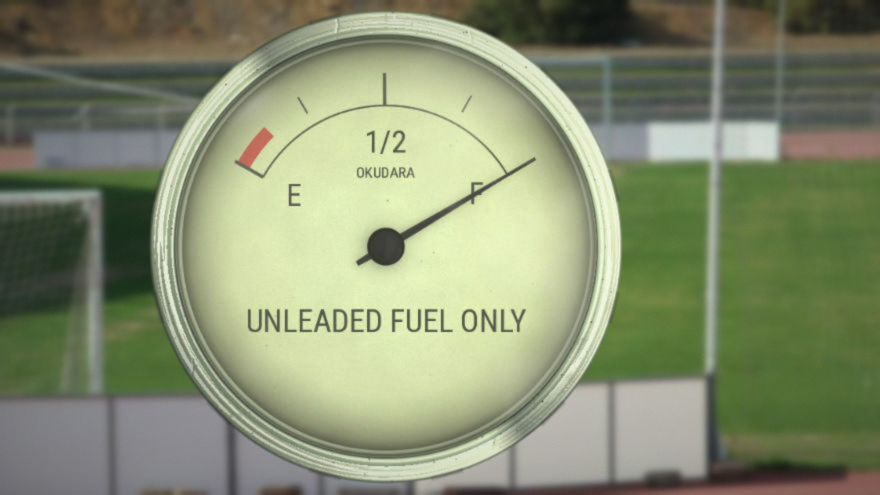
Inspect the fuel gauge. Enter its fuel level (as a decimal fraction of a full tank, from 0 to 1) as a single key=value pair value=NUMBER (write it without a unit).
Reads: value=1
